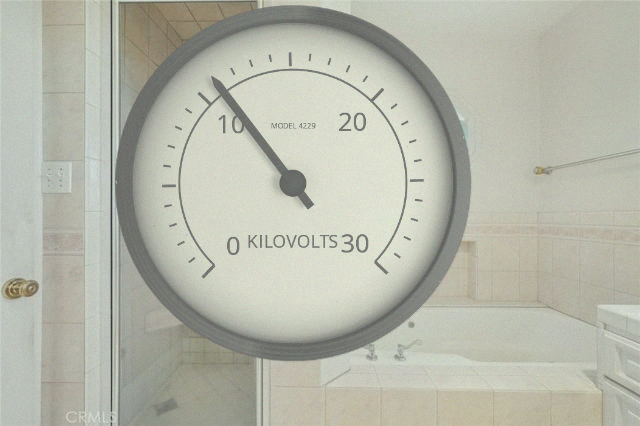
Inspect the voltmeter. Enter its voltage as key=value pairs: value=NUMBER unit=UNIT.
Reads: value=11 unit=kV
